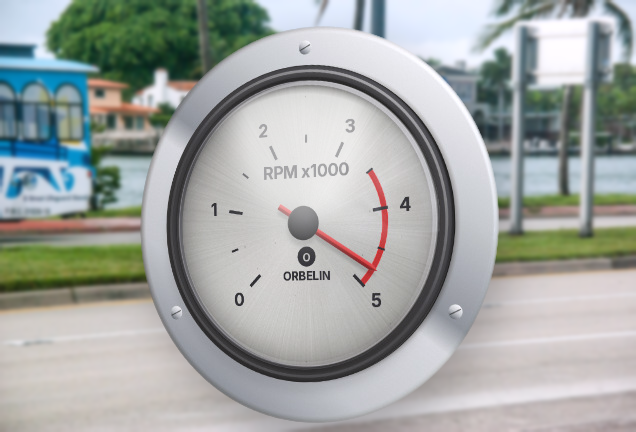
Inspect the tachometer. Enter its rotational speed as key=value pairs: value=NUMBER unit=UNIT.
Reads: value=4750 unit=rpm
